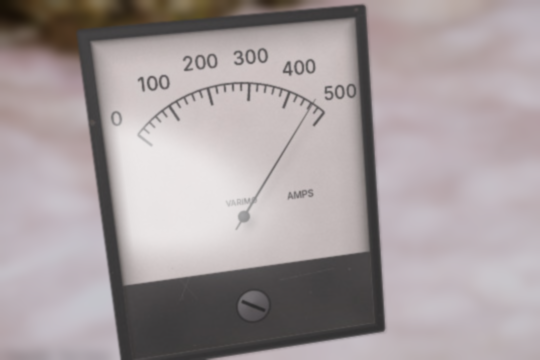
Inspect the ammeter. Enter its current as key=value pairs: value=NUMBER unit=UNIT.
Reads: value=460 unit=A
